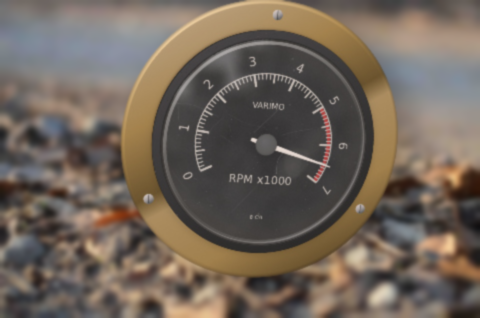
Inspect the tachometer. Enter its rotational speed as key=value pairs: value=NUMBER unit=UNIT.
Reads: value=6500 unit=rpm
